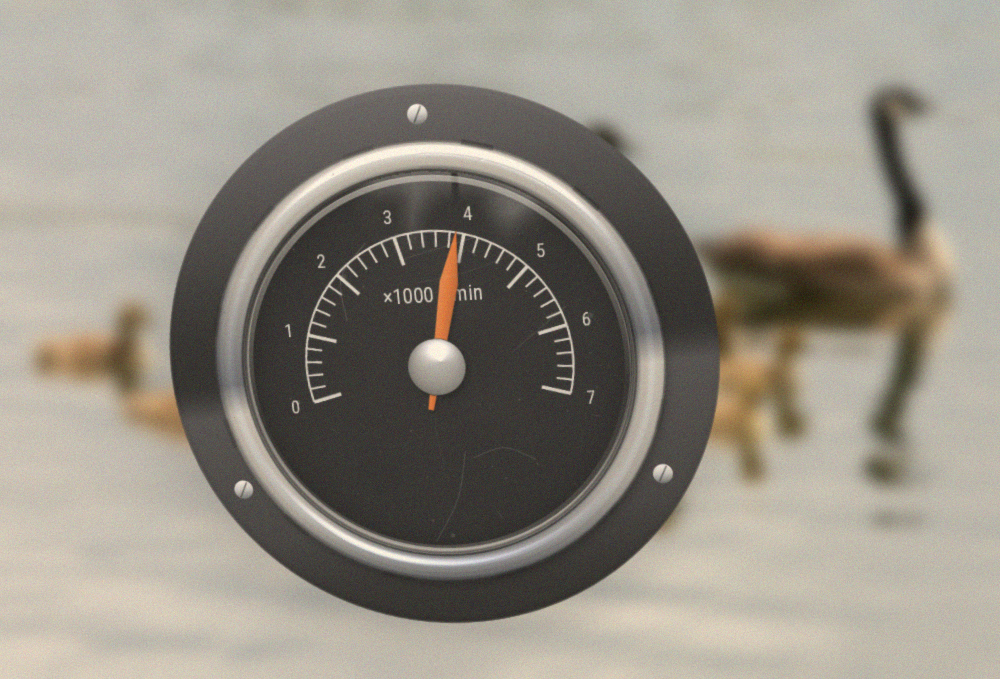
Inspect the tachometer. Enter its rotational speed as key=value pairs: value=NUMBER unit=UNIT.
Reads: value=3900 unit=rpm
